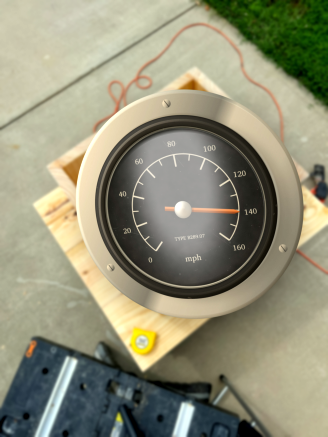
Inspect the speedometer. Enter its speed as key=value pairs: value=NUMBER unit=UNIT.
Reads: value=140 unit=mph
